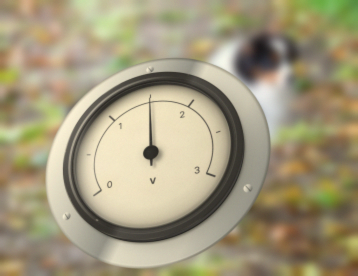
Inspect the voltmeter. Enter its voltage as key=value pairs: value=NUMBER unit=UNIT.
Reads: value=1.5 unit=V
